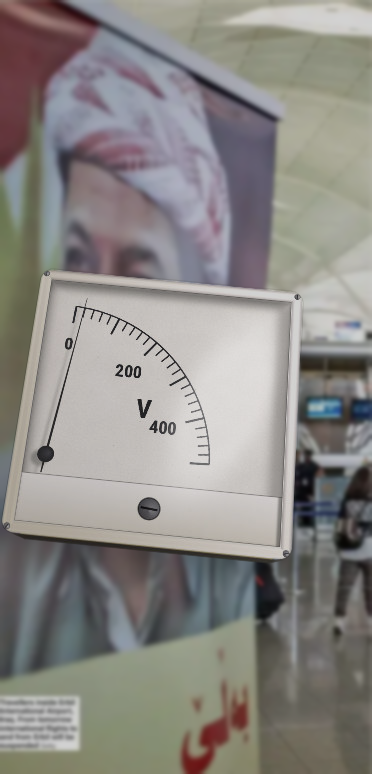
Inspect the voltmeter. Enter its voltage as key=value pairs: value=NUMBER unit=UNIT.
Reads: value=20 unit=V
